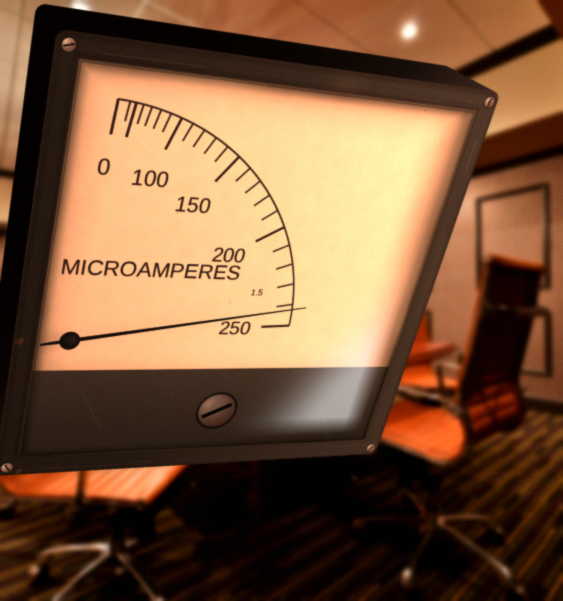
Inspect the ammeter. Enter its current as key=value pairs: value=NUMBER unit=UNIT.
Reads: value=240 unit=µA
